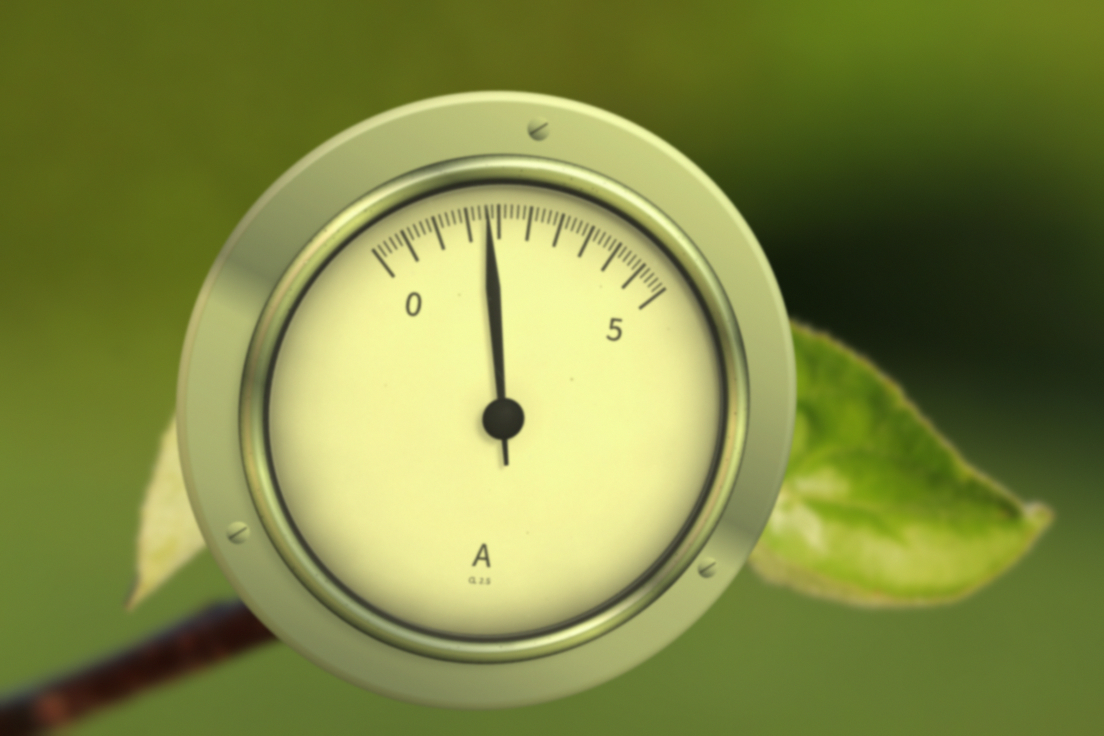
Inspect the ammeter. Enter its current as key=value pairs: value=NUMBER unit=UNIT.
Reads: value=1.8 unit=A
